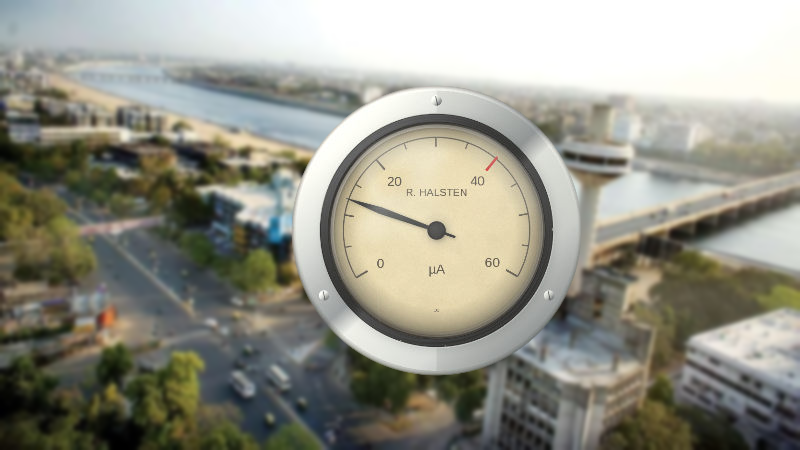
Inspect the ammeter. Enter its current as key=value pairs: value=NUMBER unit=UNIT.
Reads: value=12.5 unit=µA
